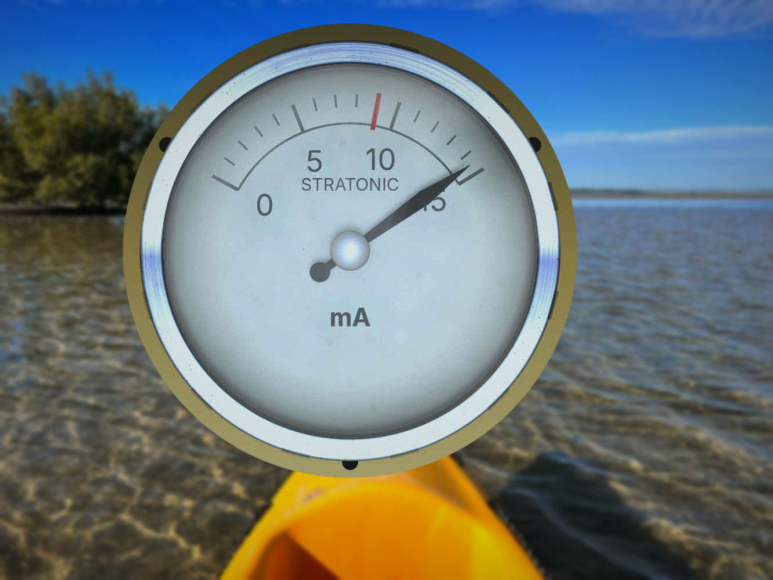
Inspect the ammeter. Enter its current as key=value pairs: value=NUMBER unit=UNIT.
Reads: value=14.5 unit=mA
